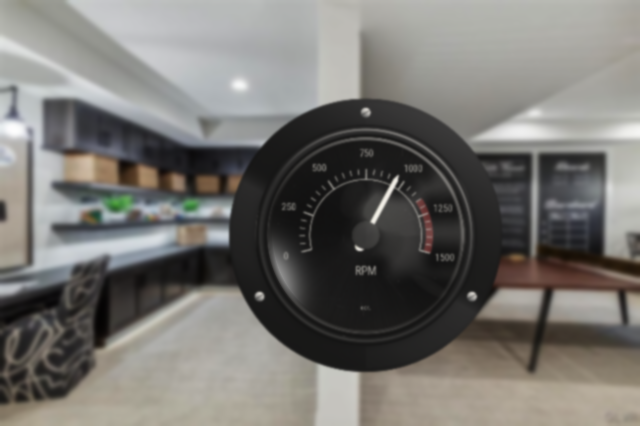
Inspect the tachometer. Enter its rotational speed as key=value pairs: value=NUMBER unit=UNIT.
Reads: value=950 unit=rpm
